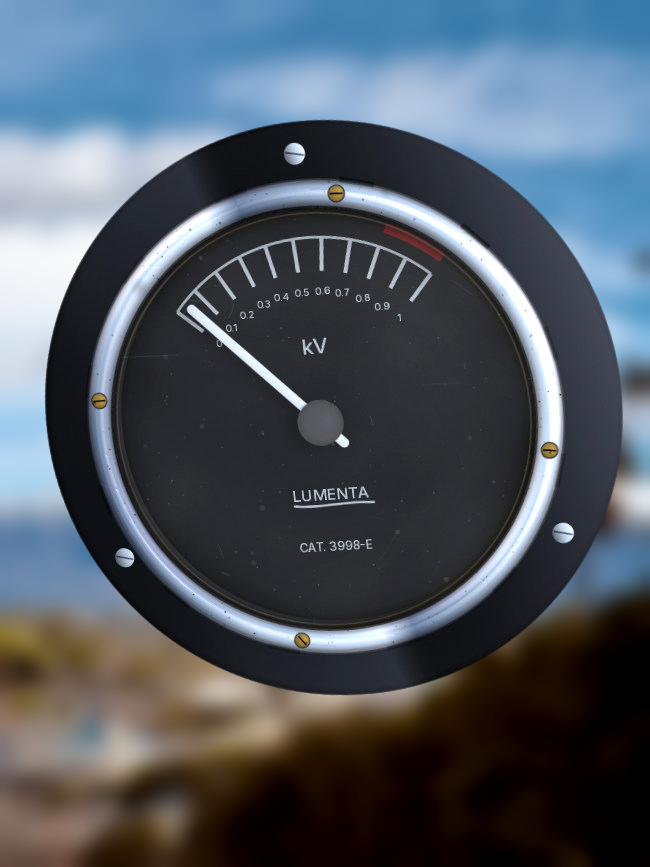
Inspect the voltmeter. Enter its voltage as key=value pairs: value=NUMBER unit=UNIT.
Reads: value=0.05 unit=kV
